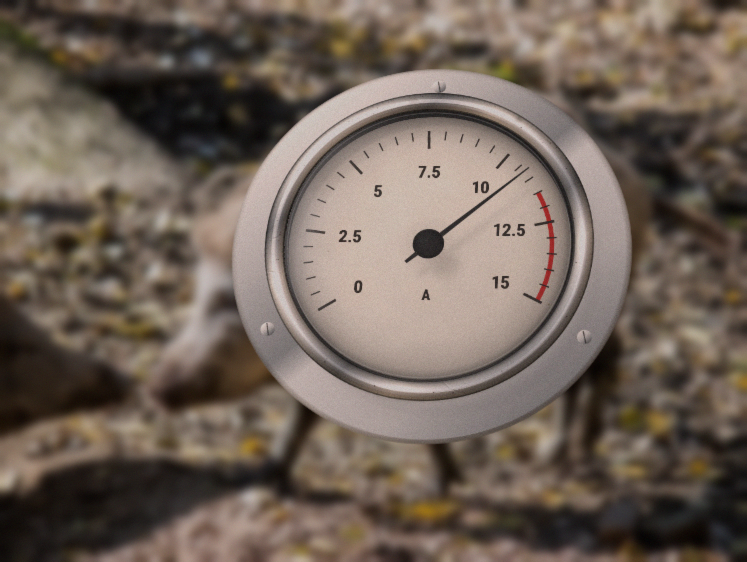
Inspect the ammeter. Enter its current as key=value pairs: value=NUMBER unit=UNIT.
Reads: value=10.75 unit=A
